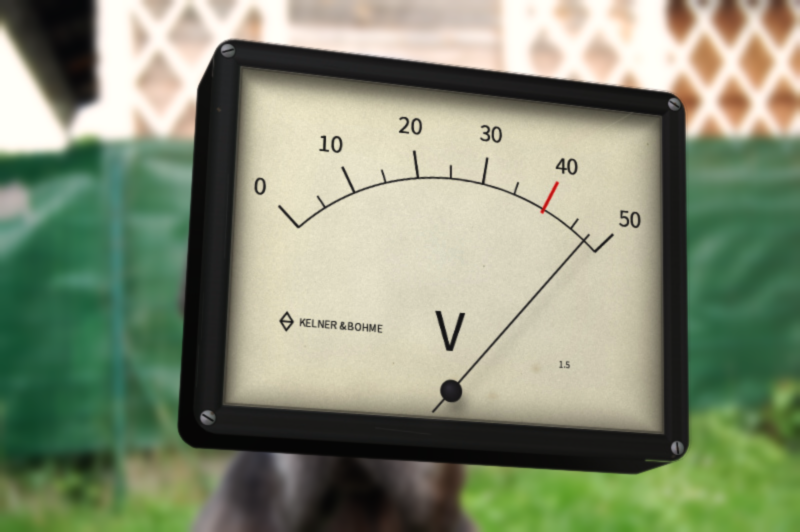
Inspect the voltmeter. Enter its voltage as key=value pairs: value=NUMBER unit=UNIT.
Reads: value=47.5 unit=V
